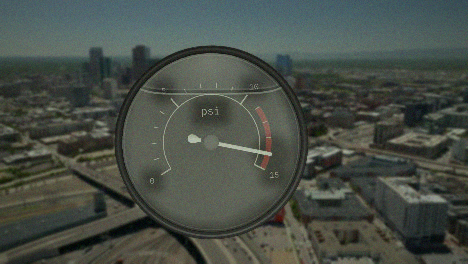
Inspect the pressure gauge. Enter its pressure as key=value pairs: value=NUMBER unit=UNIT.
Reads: value=14 unit=psi
